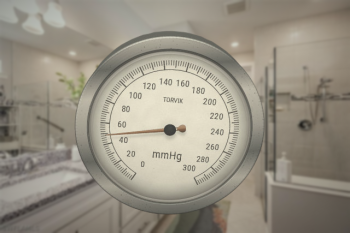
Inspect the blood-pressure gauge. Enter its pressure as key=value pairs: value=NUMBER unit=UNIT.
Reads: value=50 unit=mmHg
